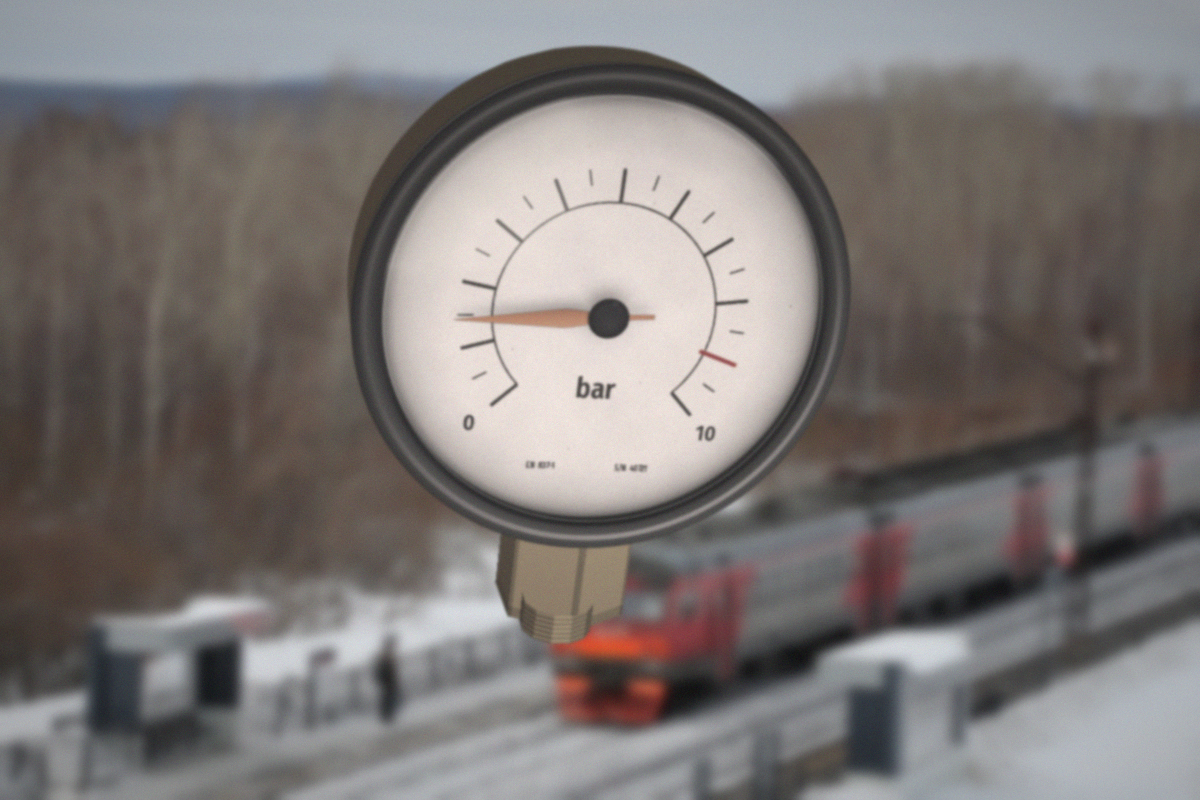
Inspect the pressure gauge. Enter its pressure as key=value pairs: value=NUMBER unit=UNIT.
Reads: value=1.5 unit=bar
